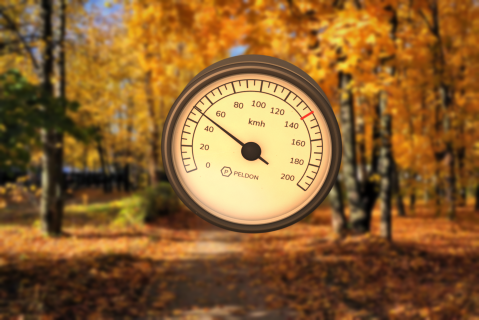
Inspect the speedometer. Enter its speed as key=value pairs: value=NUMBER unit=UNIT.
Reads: value=50 unit=km/h
